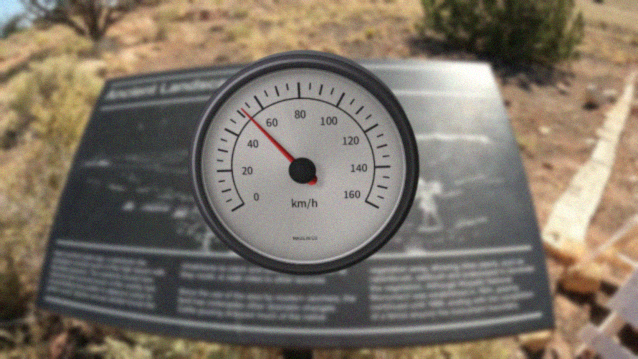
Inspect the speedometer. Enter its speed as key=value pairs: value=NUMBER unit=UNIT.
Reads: value=52.5 unit=km/h
